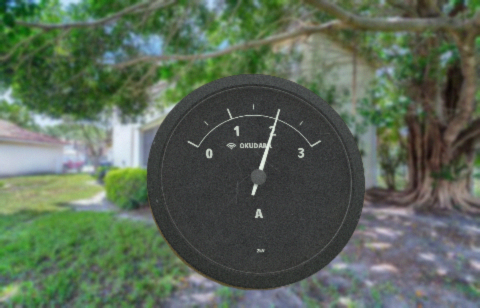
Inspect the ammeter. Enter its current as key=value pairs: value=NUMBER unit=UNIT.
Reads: value=2 unit=A
